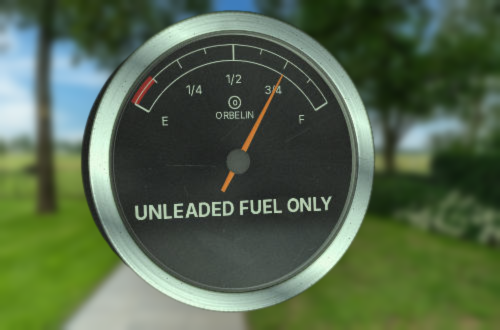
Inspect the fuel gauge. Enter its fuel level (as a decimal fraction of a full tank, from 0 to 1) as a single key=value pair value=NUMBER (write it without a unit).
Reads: value=0.75
